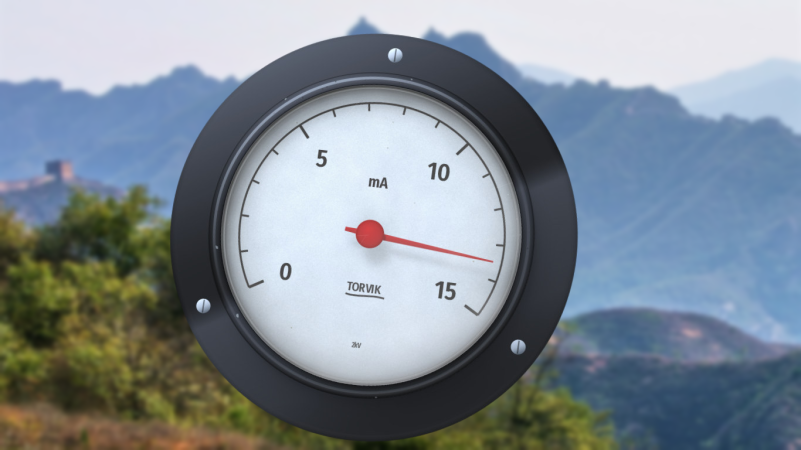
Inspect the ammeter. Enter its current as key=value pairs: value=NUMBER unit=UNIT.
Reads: value=13.5 unit=mA
